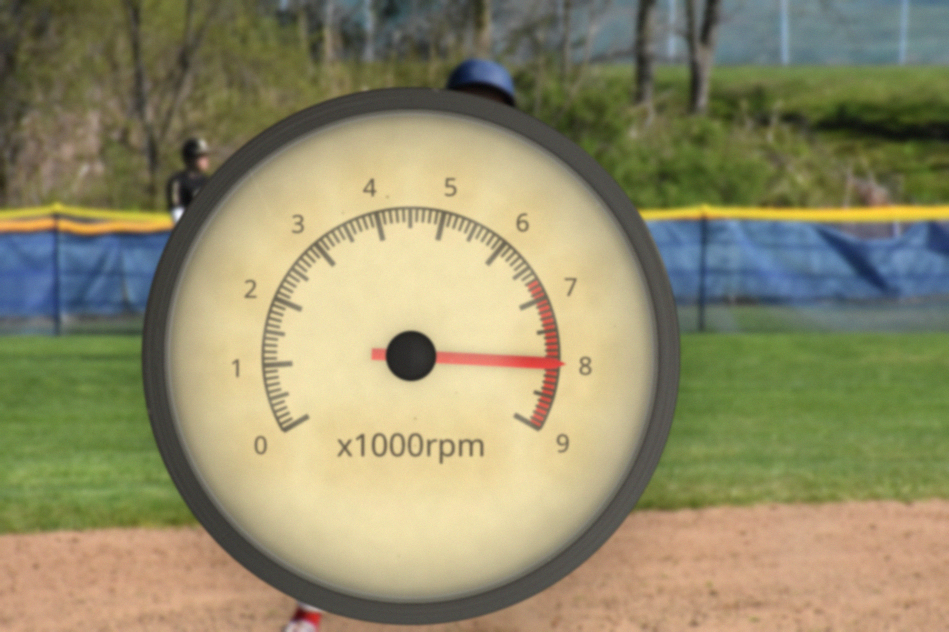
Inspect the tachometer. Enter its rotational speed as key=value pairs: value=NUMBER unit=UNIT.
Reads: value=8000 unit=rpm
